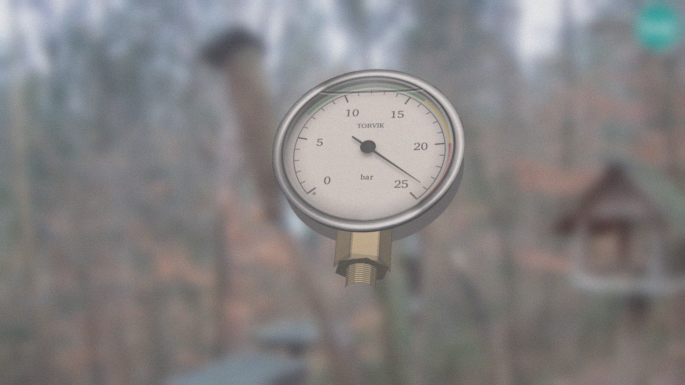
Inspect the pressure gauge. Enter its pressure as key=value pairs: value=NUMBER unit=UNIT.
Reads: value=24 unit=bar
